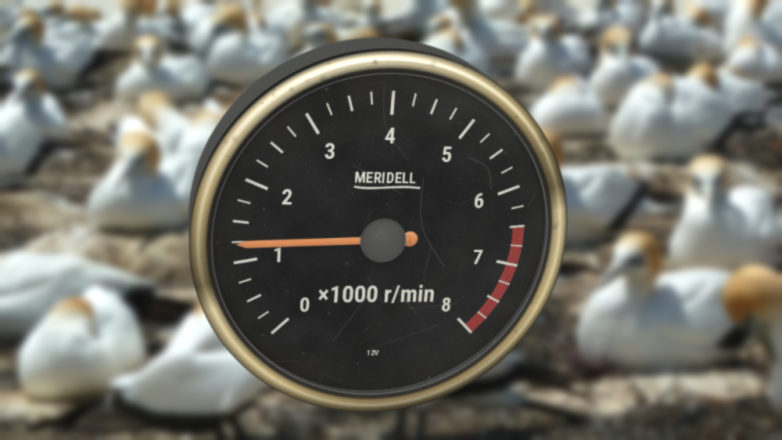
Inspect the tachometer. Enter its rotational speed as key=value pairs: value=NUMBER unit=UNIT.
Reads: value=1250 unit=rpm
